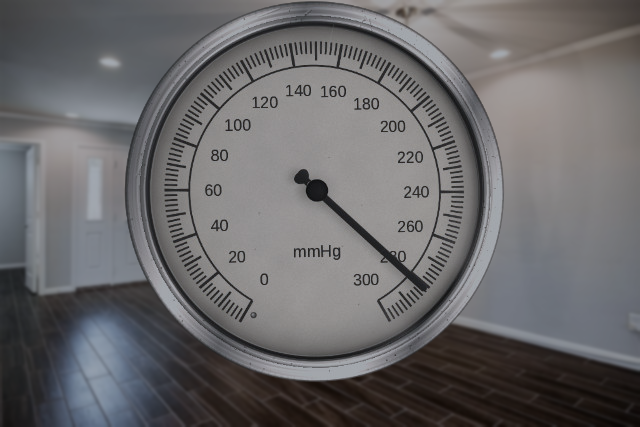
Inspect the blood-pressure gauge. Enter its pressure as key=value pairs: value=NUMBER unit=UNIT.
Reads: value=282 unit=mmHg
